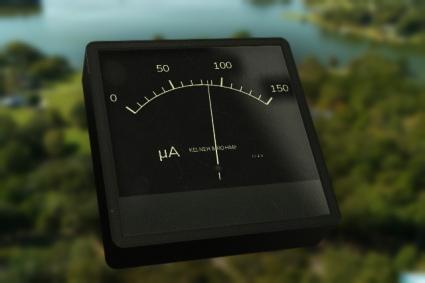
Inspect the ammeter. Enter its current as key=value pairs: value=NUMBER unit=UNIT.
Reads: value=85 unit=µA
